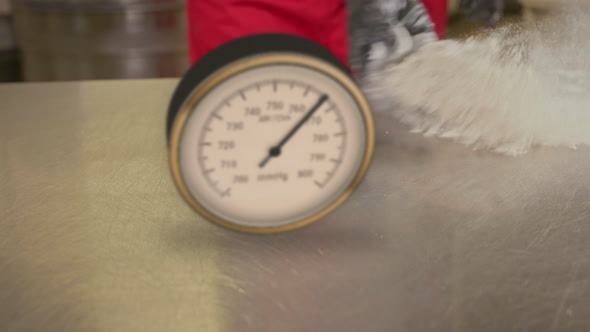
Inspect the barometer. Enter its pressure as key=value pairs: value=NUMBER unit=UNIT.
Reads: value=765 unit=mmHg
